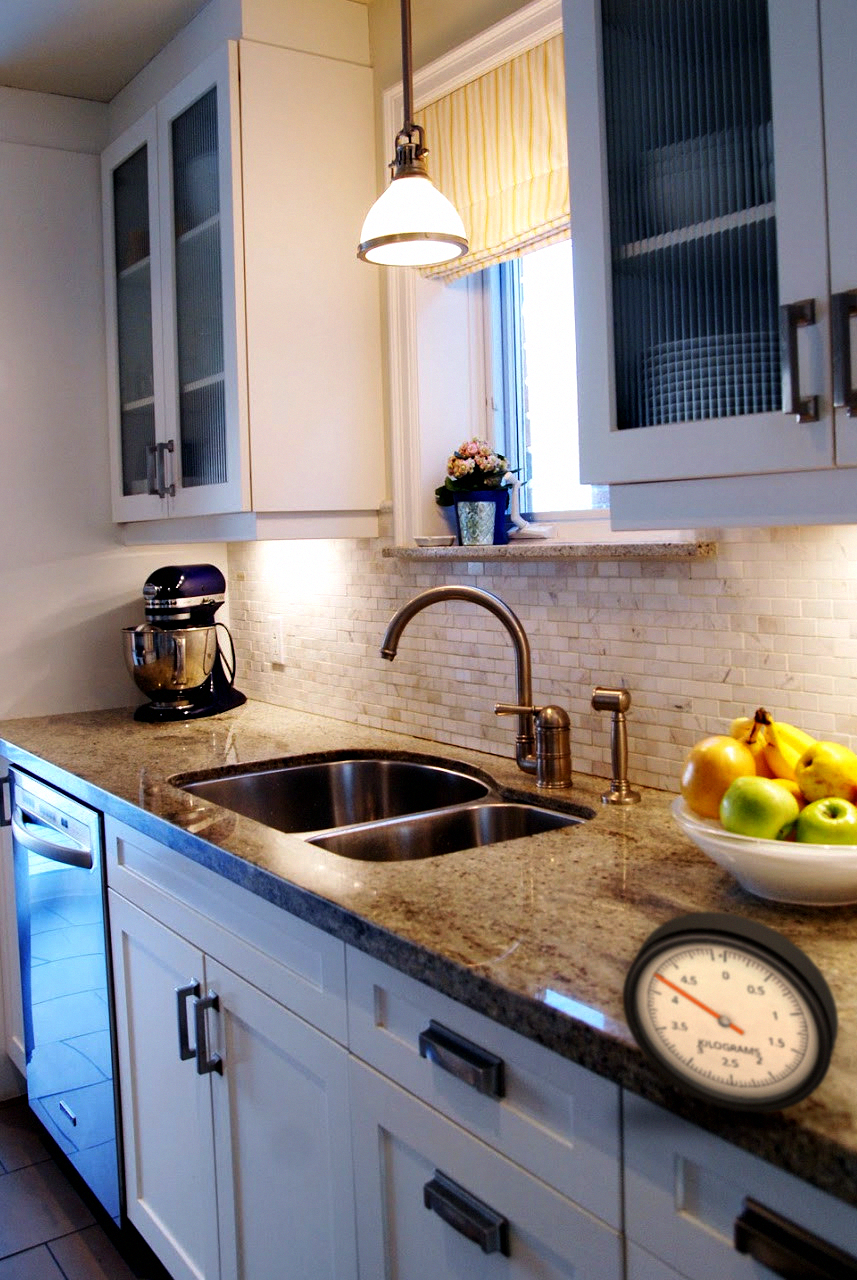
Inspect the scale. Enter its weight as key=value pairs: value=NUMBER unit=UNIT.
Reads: value=4.25 unit=kg
